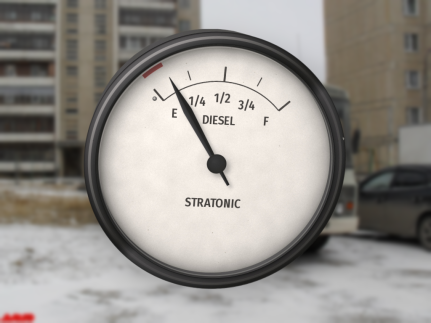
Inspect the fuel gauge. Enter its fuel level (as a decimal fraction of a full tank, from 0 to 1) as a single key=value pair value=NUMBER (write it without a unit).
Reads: value=0.125
